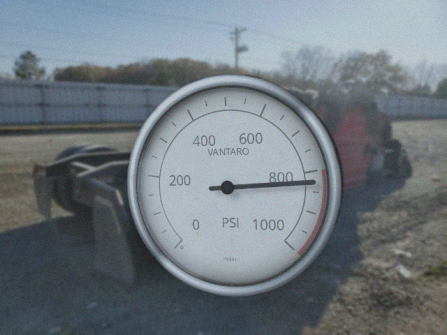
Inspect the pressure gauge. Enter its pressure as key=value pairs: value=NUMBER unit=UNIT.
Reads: value=825 unit=psi
